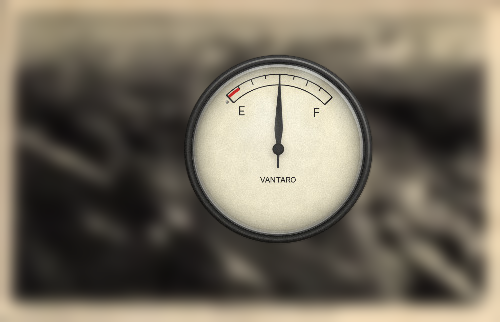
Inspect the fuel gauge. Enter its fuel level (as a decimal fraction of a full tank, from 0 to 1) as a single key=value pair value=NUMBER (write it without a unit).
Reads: value=0.5
